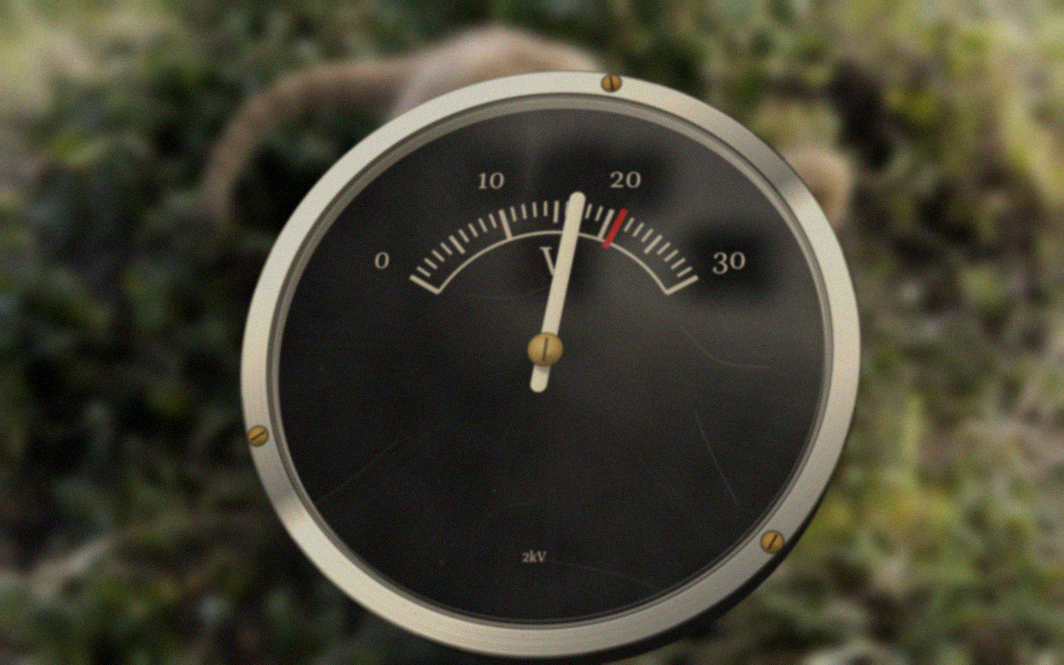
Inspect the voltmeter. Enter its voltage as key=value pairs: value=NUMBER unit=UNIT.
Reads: value=17 unit=V
